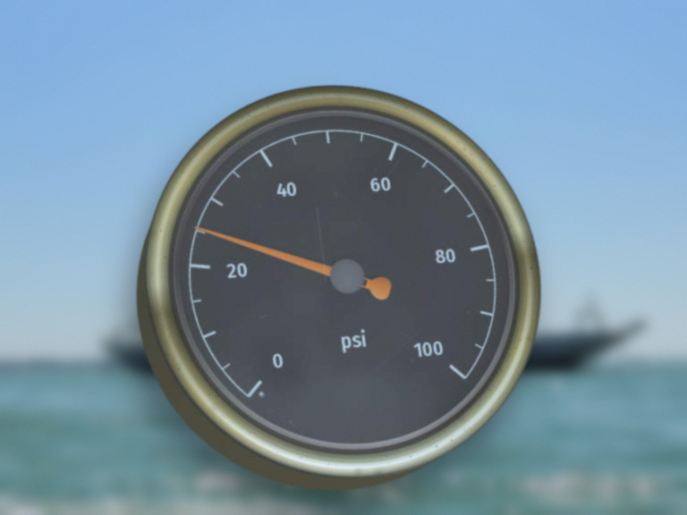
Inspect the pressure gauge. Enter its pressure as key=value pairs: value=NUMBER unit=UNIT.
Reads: value=25 unit=psi
